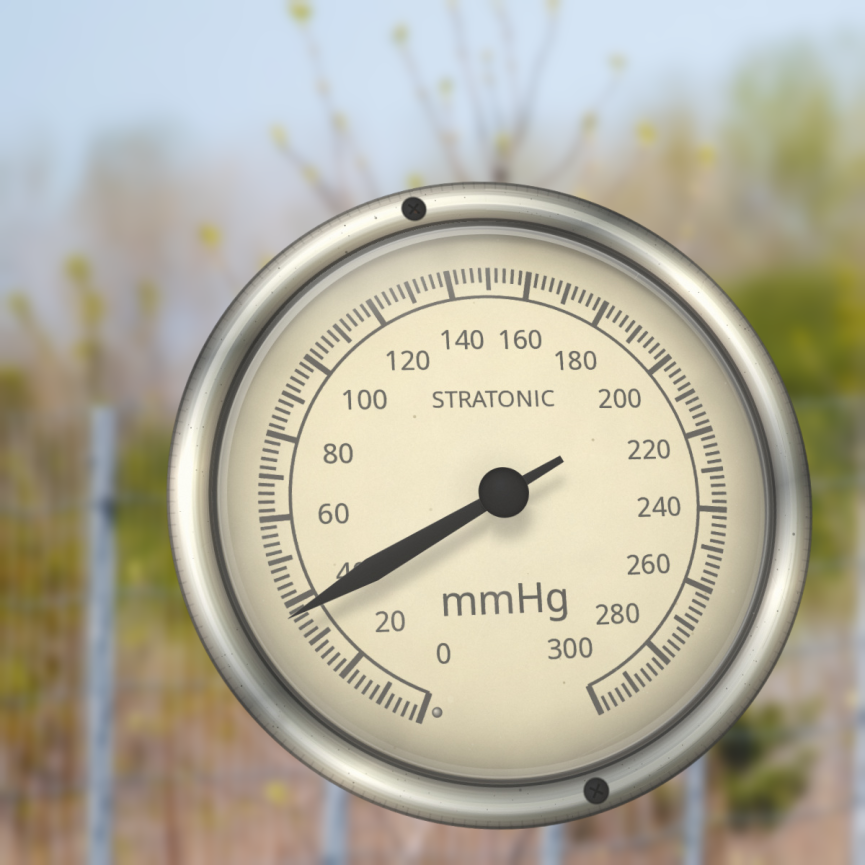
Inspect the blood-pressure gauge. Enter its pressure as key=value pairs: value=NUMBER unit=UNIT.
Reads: value=37 unit=mmHg
